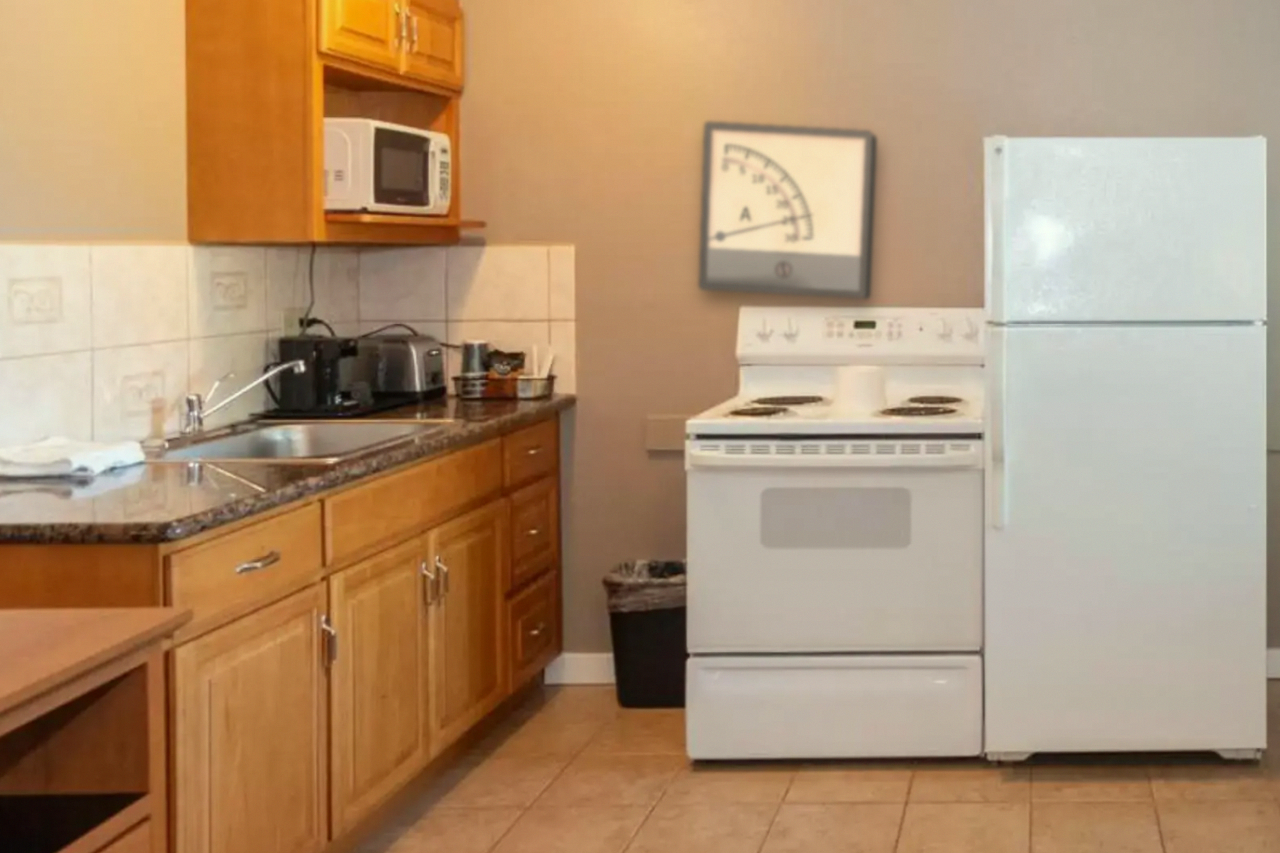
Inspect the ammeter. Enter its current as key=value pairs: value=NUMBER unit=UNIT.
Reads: value=25 unit=A
